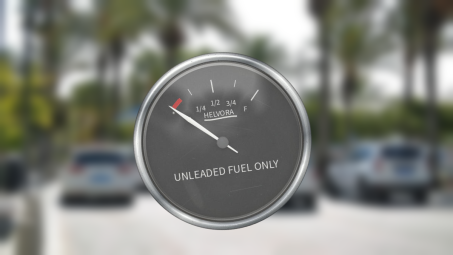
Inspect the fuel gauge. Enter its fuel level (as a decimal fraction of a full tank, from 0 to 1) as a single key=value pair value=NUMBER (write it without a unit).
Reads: value=0
